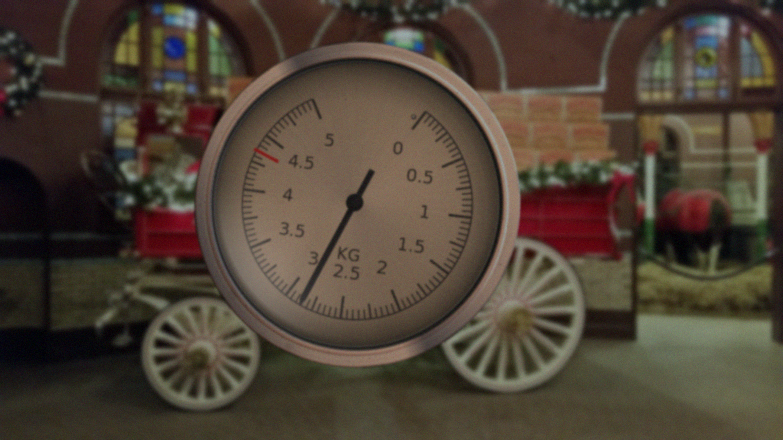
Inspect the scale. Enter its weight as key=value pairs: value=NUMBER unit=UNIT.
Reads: value=2.85 unit=kg
